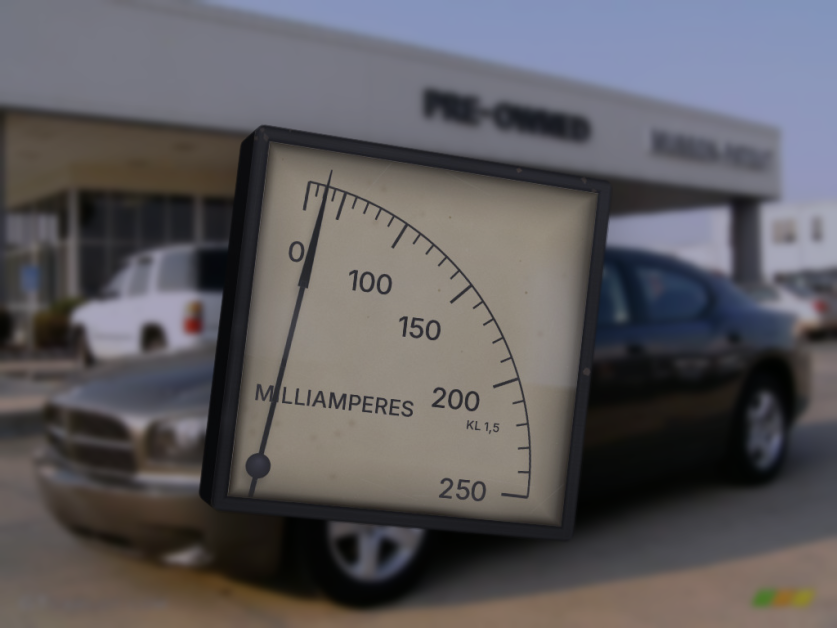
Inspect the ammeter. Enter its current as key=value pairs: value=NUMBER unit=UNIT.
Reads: value=30 unit=mA
